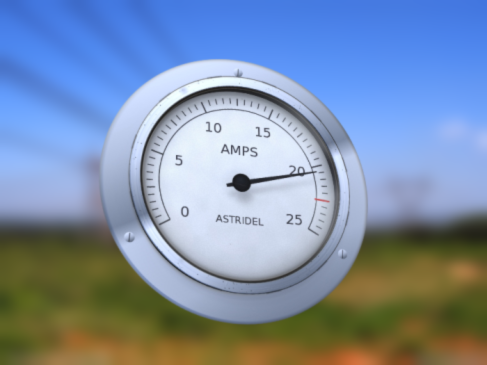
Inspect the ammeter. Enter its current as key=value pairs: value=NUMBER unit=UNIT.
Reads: value=20.5 unit=A
